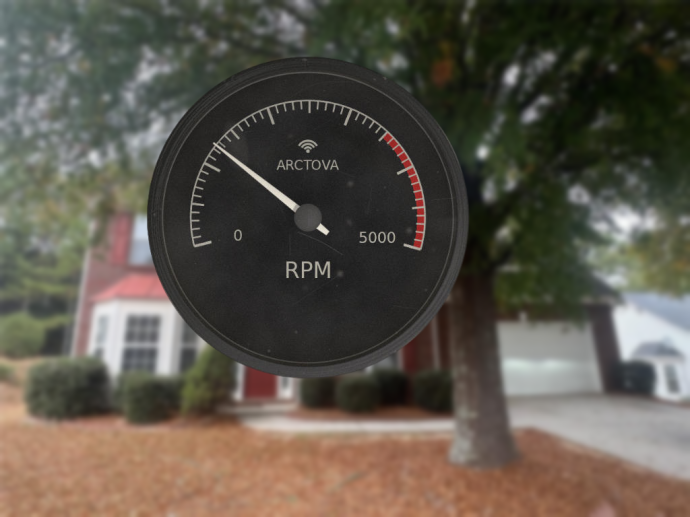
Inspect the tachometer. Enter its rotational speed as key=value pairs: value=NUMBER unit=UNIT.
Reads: value=1250 unit=rpm
